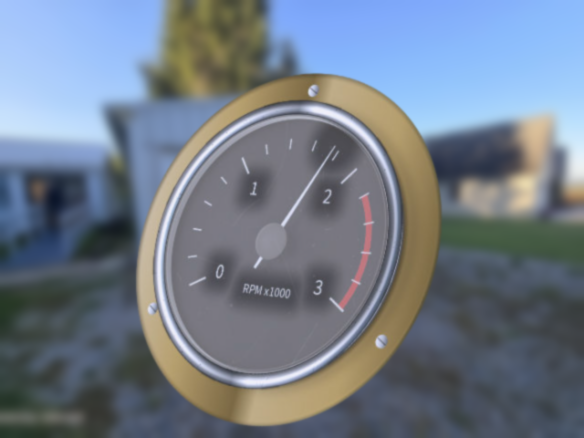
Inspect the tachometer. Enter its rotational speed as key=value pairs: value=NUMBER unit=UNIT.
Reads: value=1800 unit=rpm
